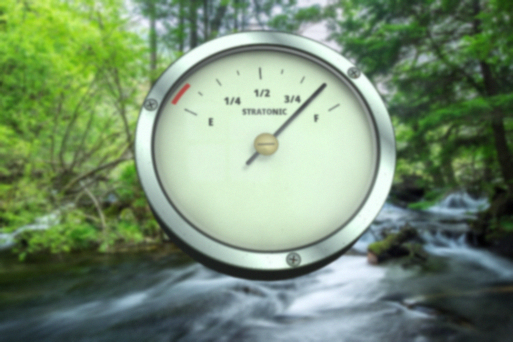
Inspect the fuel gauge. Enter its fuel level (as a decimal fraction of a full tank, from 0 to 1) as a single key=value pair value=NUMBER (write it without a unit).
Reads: value=0.875
